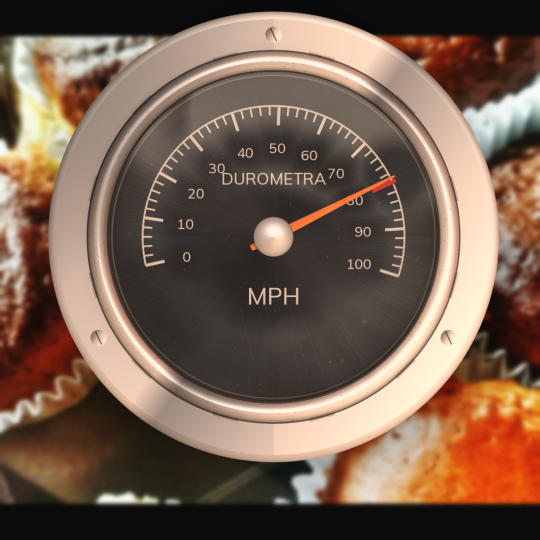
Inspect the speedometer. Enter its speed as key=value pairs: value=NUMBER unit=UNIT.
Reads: value=79 unit=mph
